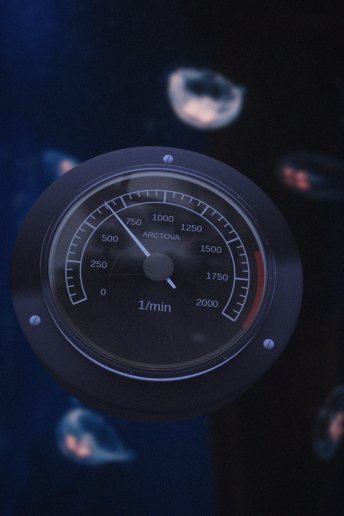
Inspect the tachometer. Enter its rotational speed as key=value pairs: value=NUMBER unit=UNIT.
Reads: value=650 unit=rpm
